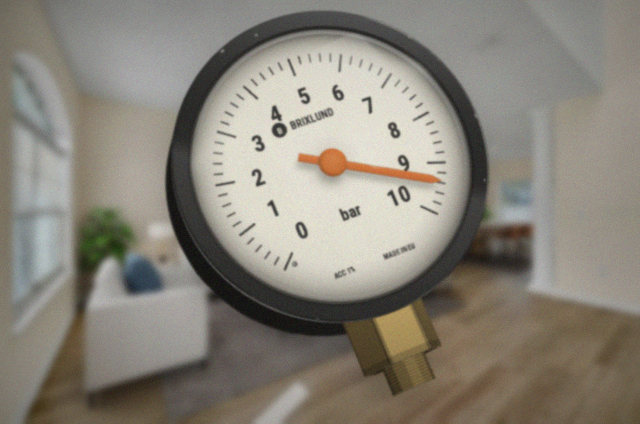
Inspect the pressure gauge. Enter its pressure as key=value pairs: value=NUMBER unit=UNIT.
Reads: value=9.4 unit=bar
